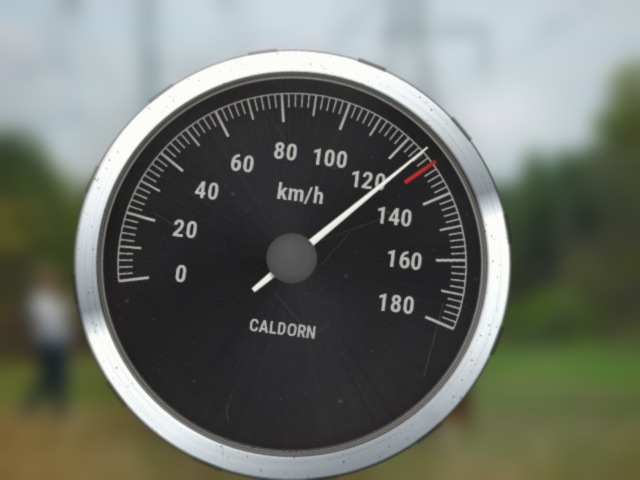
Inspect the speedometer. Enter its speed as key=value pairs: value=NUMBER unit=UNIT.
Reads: value=126 unit=km/h
